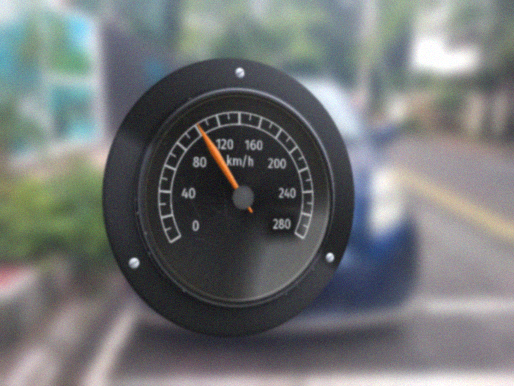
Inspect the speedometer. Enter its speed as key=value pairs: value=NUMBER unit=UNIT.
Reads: value=100 unit=km/h
